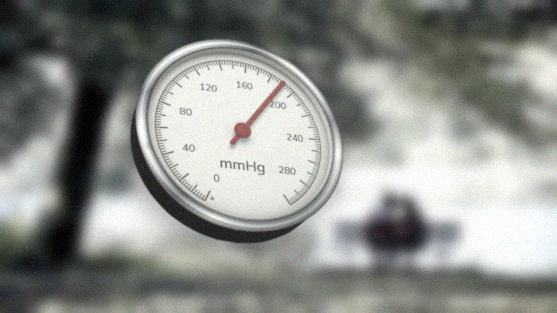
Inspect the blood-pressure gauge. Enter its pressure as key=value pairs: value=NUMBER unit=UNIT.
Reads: value=190 unit=mmHg
